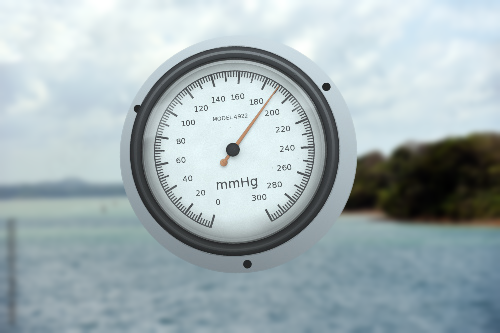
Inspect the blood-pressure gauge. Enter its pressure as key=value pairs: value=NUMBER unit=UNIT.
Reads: value=190 unit=mmHg
